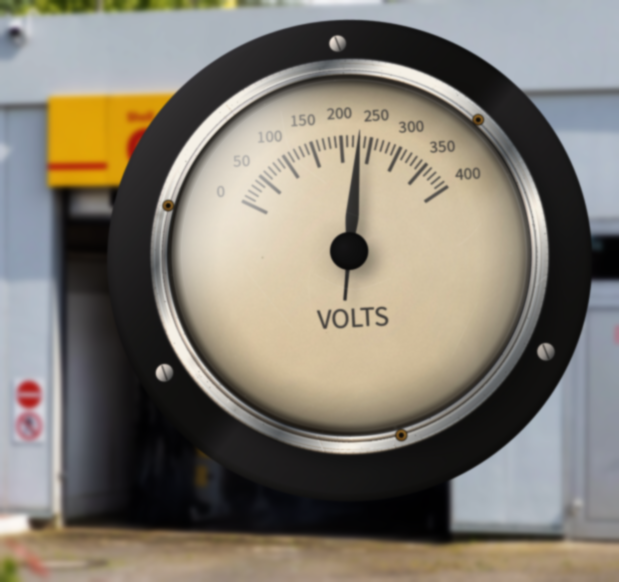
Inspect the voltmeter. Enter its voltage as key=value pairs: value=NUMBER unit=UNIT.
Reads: value=230 unit=V
